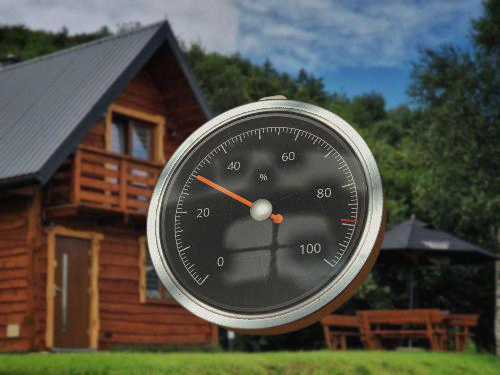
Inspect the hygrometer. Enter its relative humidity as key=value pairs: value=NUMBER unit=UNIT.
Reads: value=30 unit=%
